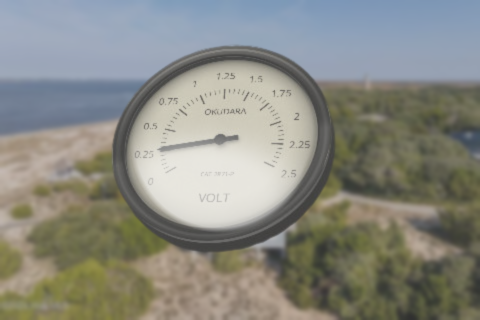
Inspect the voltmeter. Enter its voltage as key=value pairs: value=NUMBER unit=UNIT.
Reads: value=0.25 unit=V
